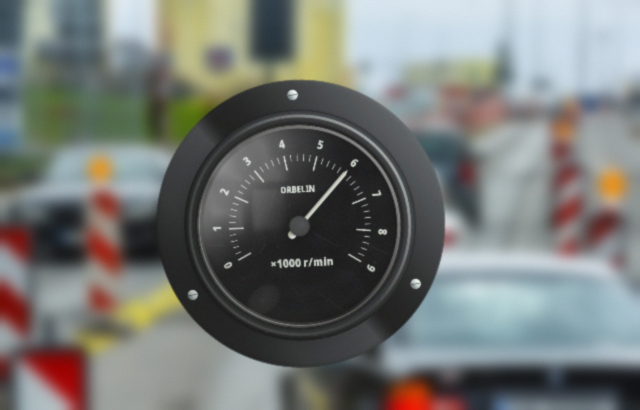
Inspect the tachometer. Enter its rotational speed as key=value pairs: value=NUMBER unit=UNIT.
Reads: value=6000 unit=rpm
